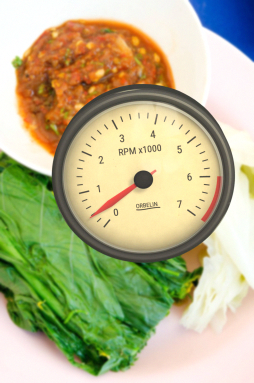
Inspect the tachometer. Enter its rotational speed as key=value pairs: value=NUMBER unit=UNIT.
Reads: value=400 unit=rpm
